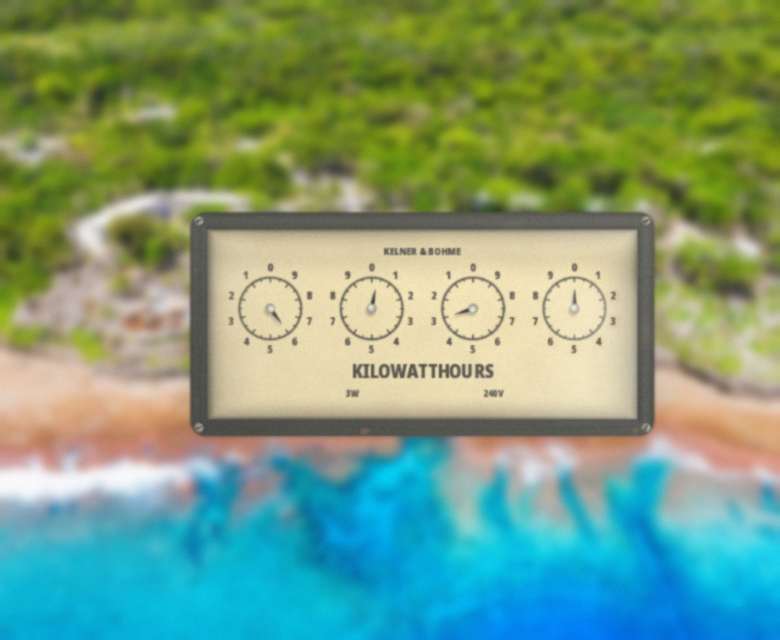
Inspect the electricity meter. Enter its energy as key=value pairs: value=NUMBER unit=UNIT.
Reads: value=6030 unit=kWh
